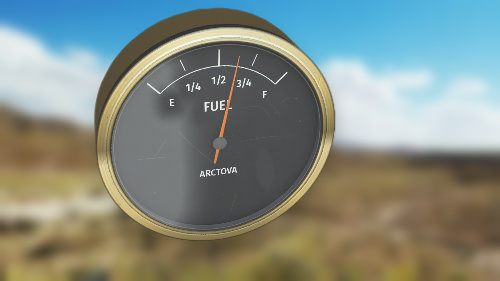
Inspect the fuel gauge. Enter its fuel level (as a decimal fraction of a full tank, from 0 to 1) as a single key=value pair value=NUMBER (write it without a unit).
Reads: value=0.625
